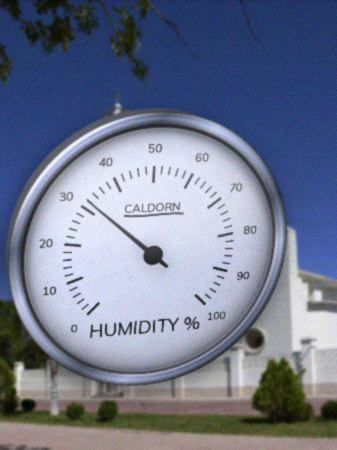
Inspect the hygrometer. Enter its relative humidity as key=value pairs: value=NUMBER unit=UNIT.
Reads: value=32 unit=%
